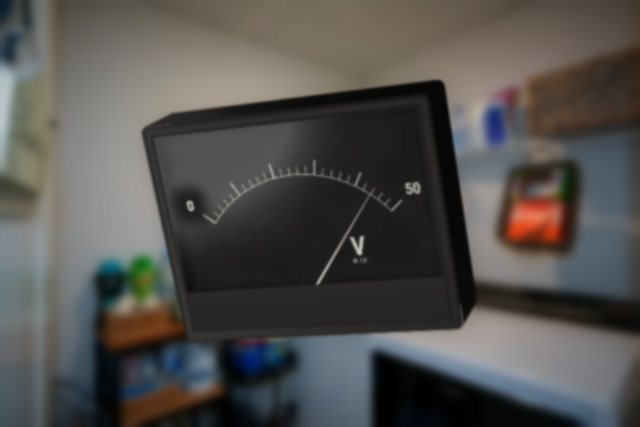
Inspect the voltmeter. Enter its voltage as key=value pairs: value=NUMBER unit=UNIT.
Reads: value=44 unit=V
